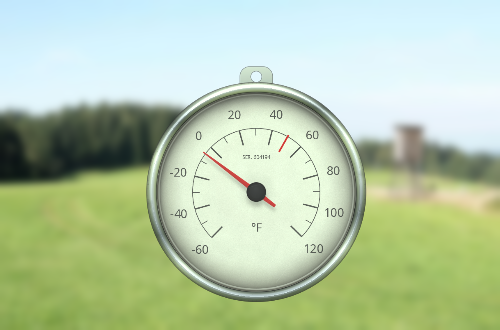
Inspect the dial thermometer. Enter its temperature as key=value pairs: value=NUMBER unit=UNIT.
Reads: value=-5 unit=°F
